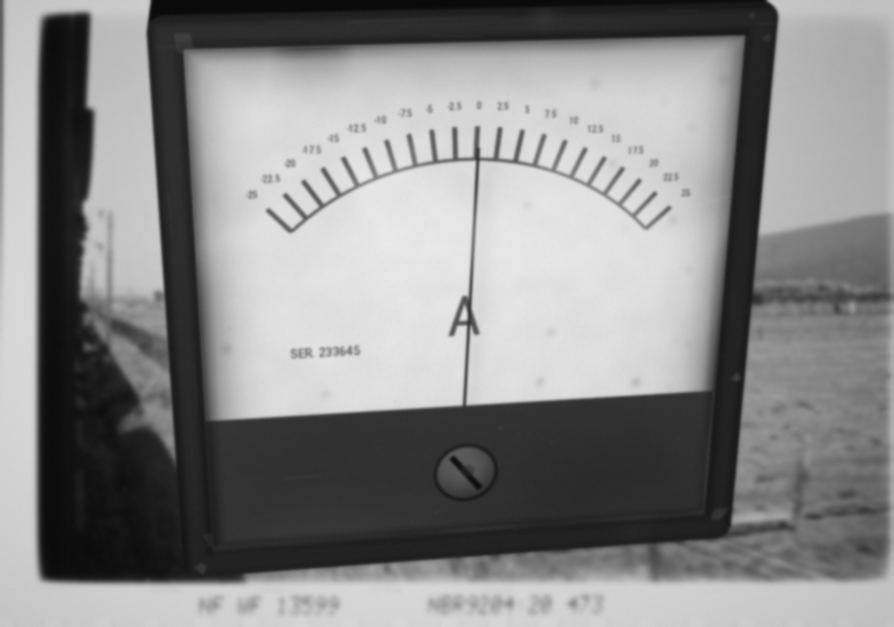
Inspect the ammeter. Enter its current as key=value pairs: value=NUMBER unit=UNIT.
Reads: value=0 unit=A
